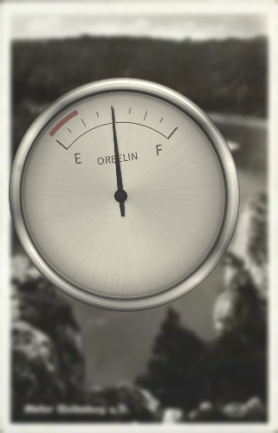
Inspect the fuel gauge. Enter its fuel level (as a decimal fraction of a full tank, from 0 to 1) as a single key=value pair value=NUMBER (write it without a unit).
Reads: value=0.5
